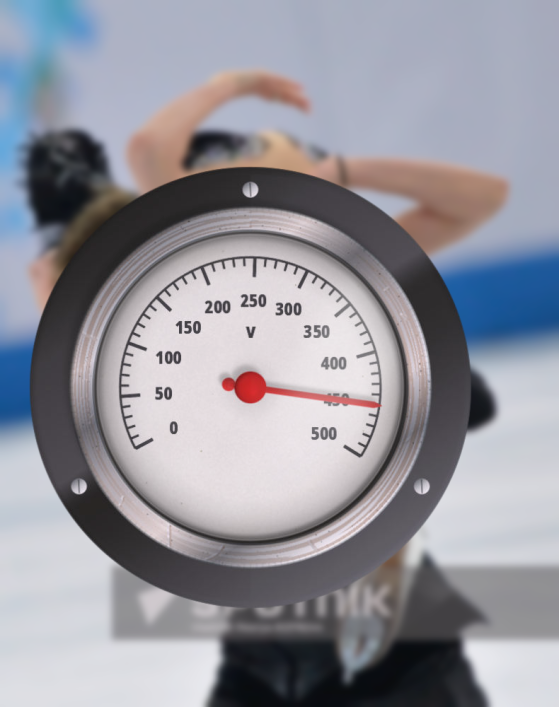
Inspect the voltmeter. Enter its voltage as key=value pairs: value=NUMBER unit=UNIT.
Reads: value=450 unit=V
